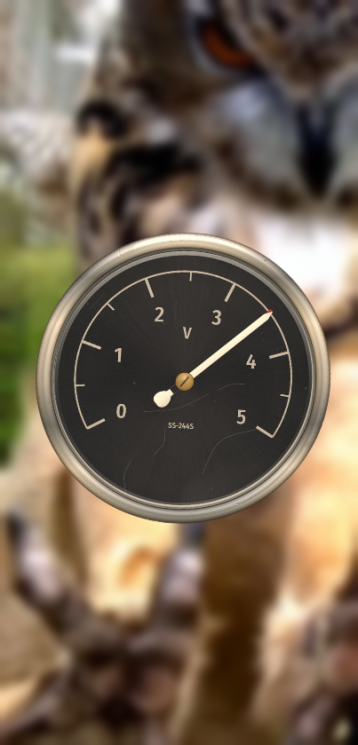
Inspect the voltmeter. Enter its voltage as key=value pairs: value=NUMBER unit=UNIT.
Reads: value=3.5 unit=V
